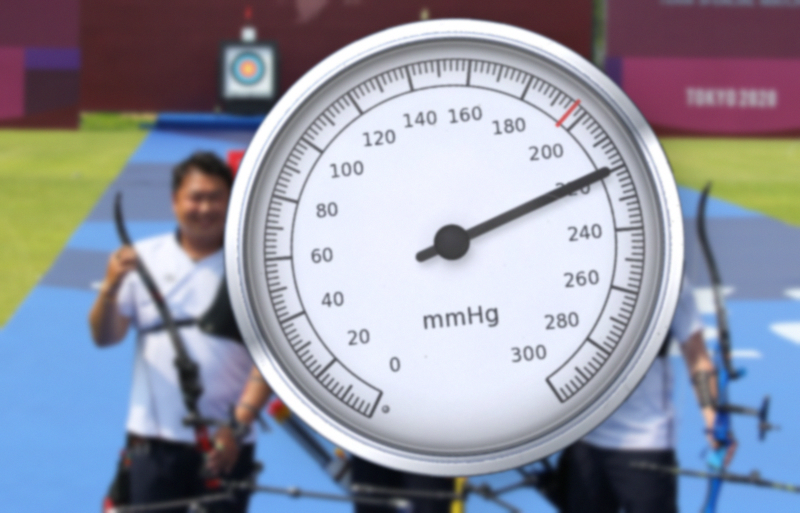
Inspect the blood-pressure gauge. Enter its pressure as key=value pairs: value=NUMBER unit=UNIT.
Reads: value=220 unit=mmHg
